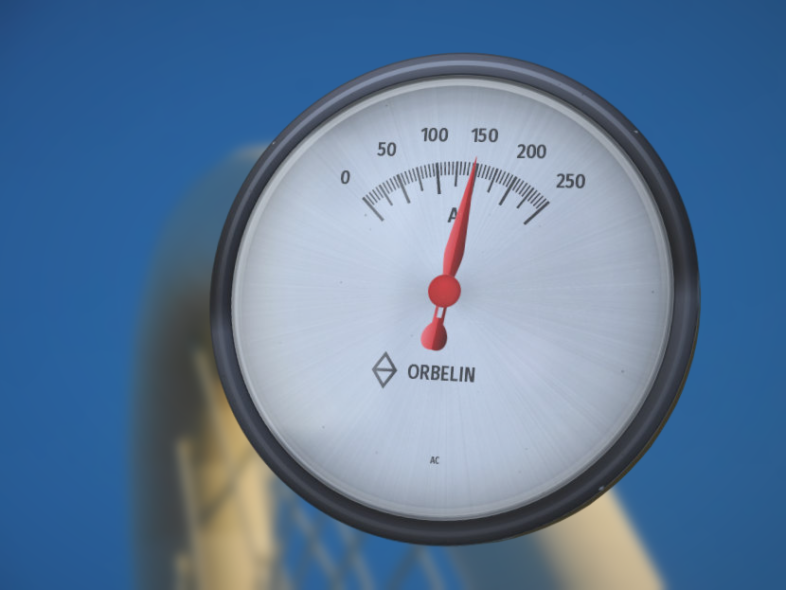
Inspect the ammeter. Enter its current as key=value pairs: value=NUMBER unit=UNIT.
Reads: value=150 unit=A
